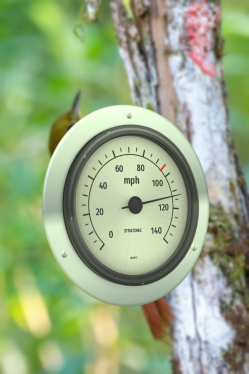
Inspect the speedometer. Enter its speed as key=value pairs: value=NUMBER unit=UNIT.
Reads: value=112.5 unit=mph
